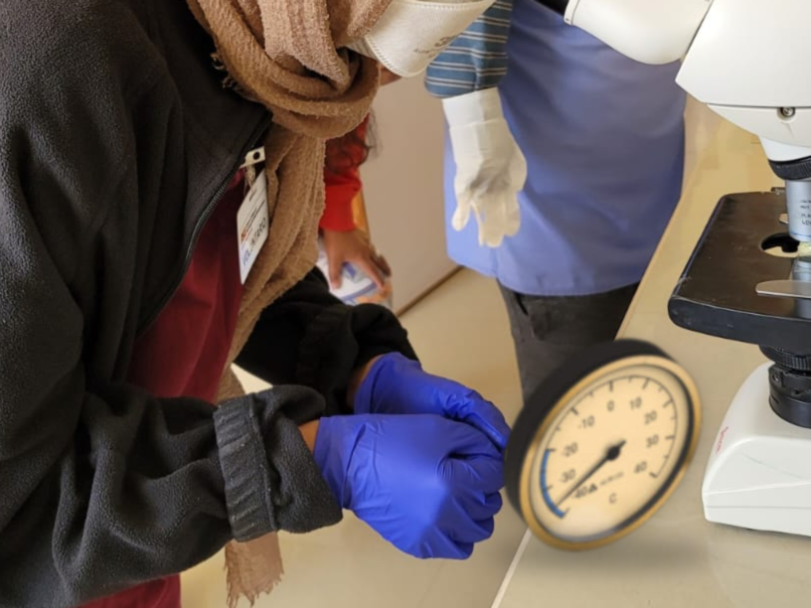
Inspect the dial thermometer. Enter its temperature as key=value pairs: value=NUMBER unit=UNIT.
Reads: value=-35 unit=°C
